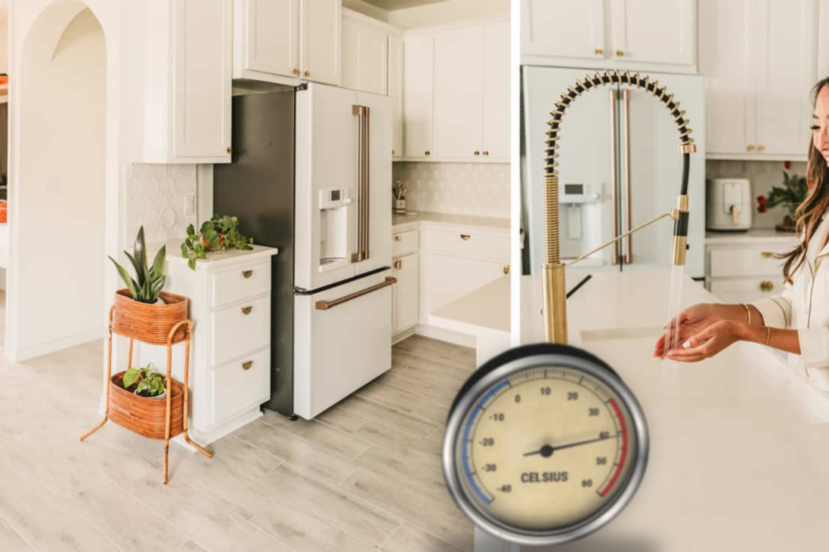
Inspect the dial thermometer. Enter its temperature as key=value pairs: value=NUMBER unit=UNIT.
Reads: value=40 unit=°C
